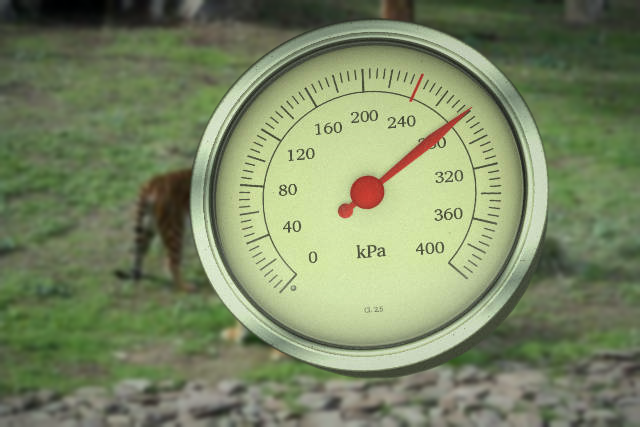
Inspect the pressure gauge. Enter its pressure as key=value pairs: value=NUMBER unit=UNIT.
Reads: value=280 unit=kPa
